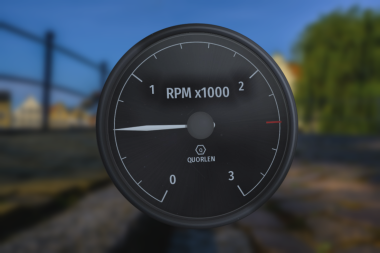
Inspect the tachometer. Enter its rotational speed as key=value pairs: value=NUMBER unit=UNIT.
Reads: value=600 unit=rpm
